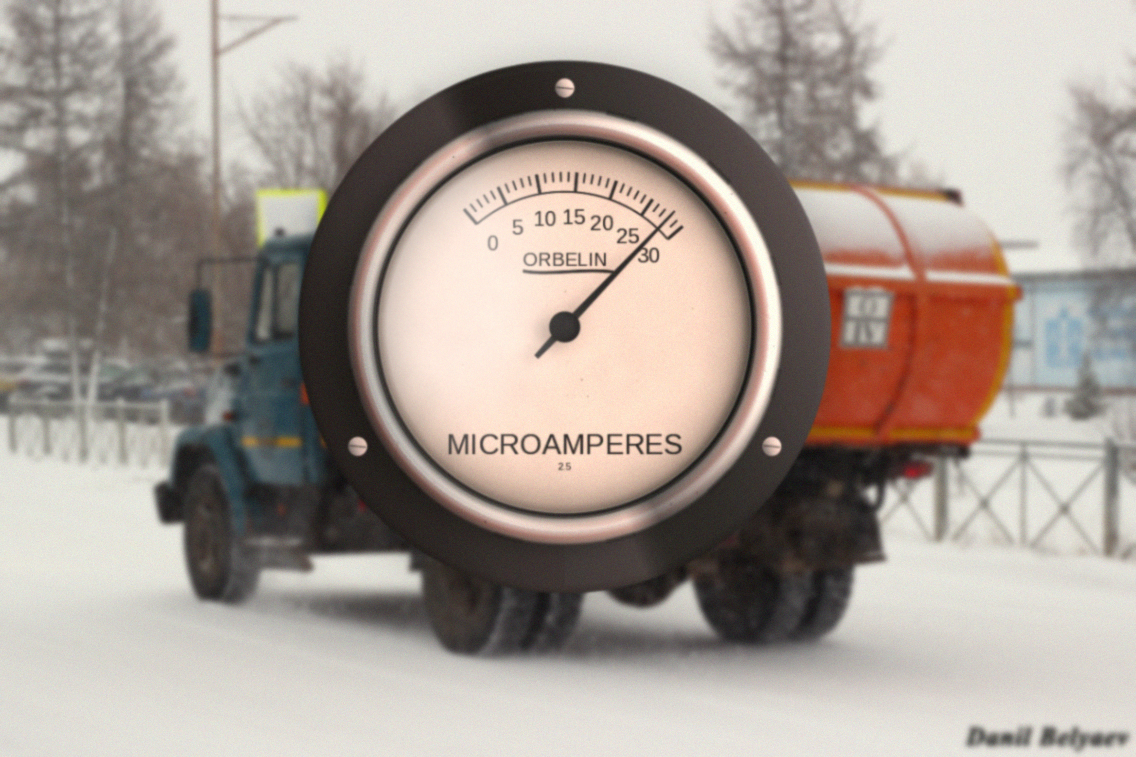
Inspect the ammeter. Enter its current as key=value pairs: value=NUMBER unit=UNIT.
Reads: value=28 unit=µA
